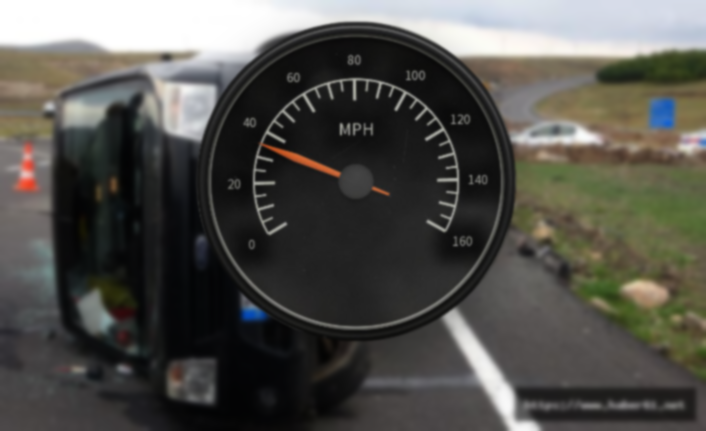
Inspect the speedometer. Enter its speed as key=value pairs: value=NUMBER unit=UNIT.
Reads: value=35 unit=mph
